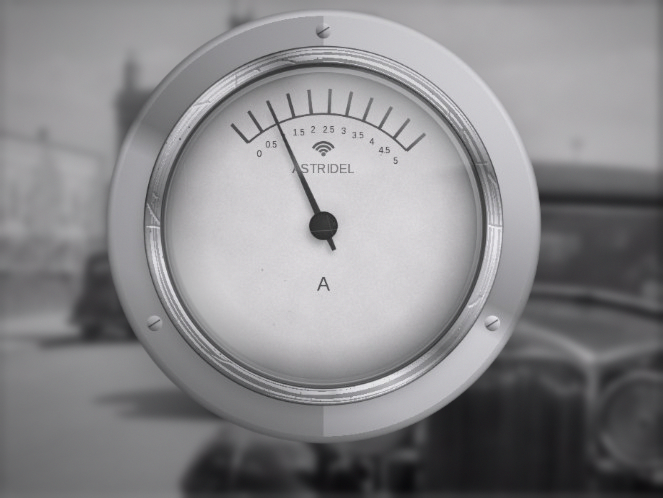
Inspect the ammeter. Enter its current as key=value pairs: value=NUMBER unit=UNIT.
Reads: value=1 unit=A
